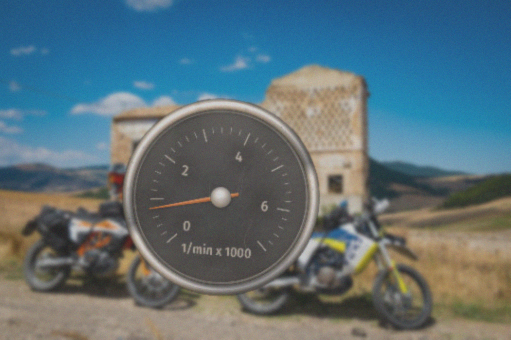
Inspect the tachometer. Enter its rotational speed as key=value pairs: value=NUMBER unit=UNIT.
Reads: value=800 unit=rpm
